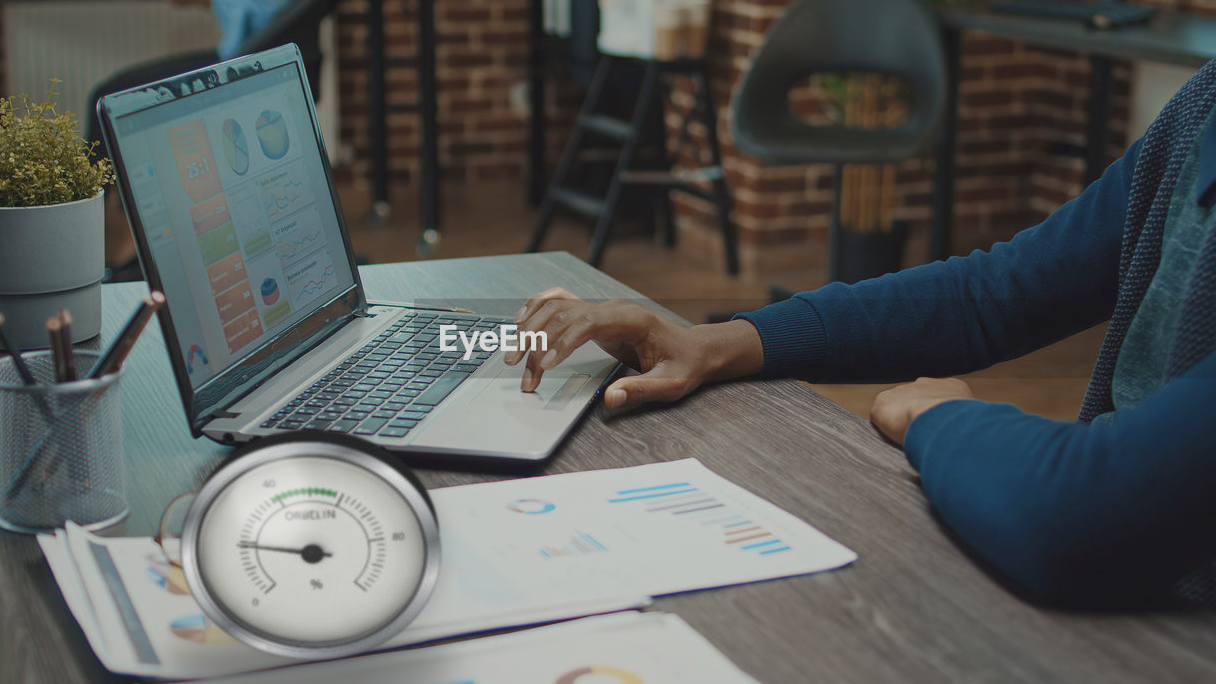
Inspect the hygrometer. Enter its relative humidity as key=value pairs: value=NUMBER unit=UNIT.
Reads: value=20 unit=%
